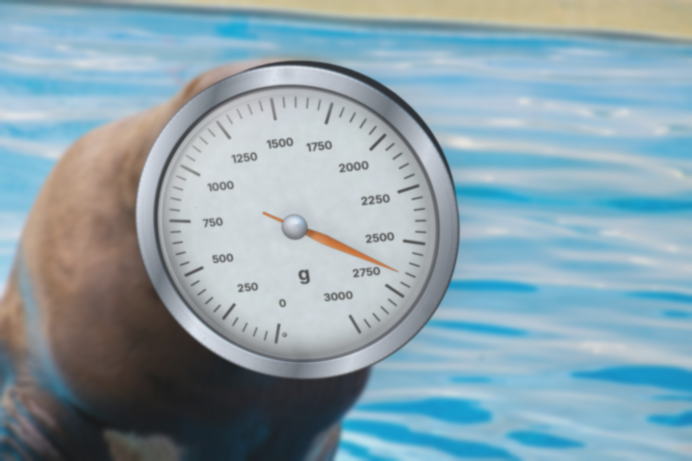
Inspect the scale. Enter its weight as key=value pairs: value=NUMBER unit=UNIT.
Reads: value=2650 unit=g
